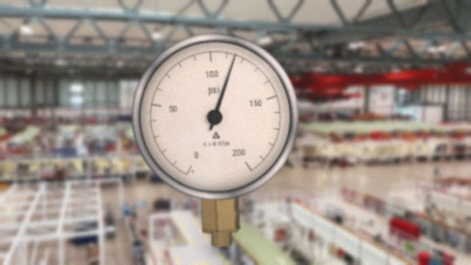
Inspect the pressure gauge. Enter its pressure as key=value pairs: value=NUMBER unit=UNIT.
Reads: value=115 unit=psi
